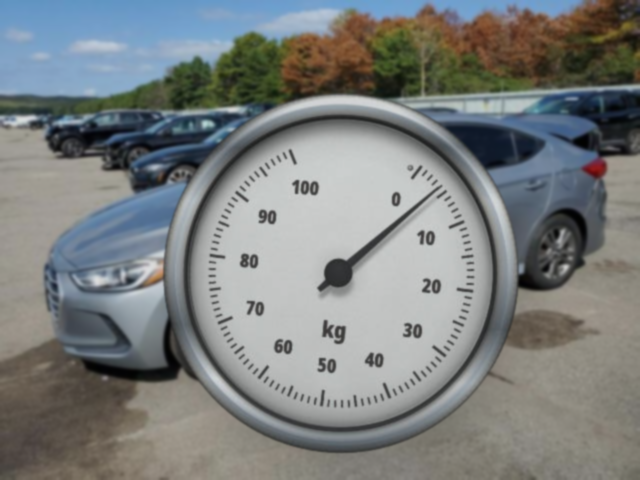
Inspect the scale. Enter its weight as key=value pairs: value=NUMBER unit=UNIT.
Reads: value=4 unit=kg
